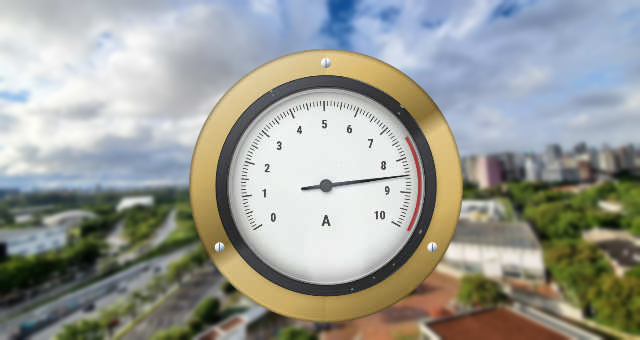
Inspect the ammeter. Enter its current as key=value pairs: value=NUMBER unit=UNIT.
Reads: value=8.5 unit=A
